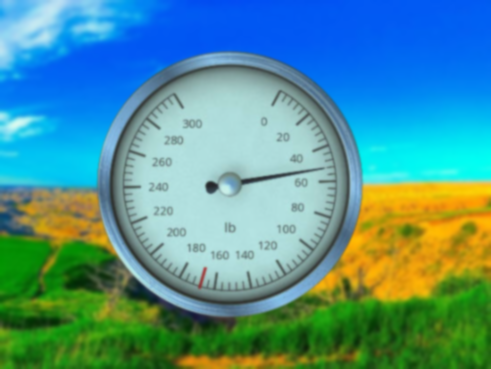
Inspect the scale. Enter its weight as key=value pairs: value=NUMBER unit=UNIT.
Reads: value=52 unit=lb
